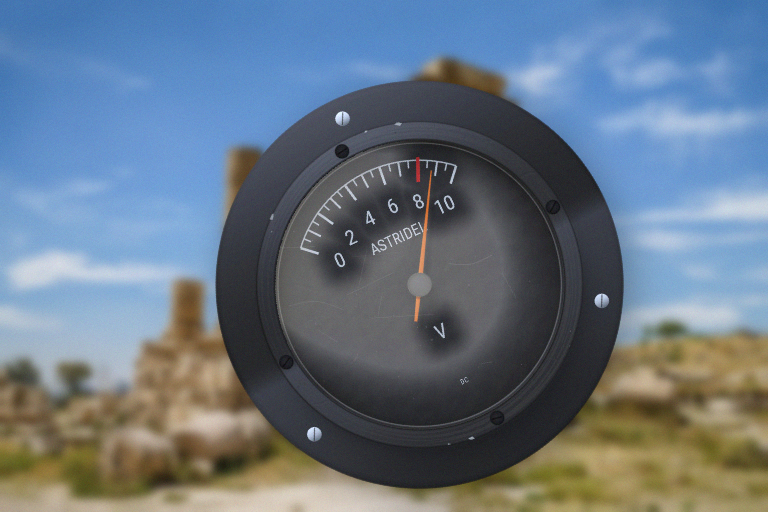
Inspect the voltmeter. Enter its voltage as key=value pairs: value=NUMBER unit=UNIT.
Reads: value=8.75 unit=V
